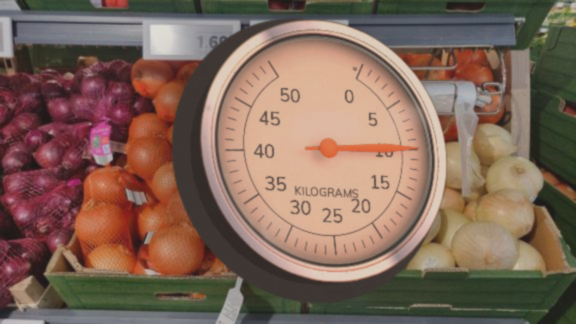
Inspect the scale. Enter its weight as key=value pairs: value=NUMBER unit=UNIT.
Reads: value=10 unit=kg
